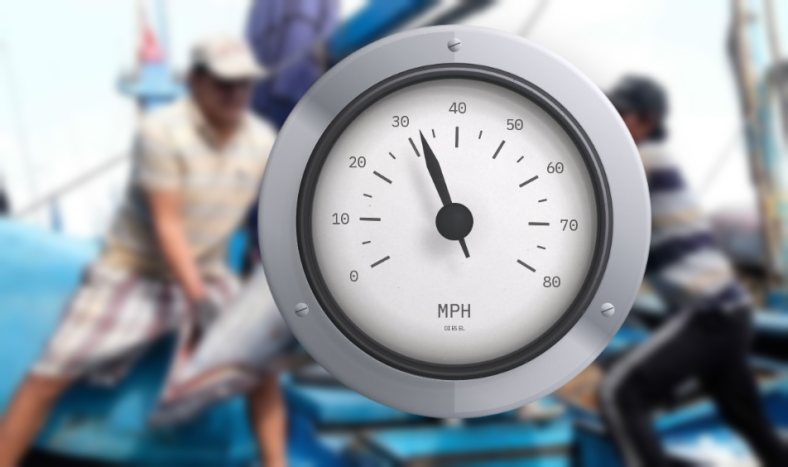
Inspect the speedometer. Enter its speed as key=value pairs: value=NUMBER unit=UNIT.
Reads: value=32.5 unit=mph
